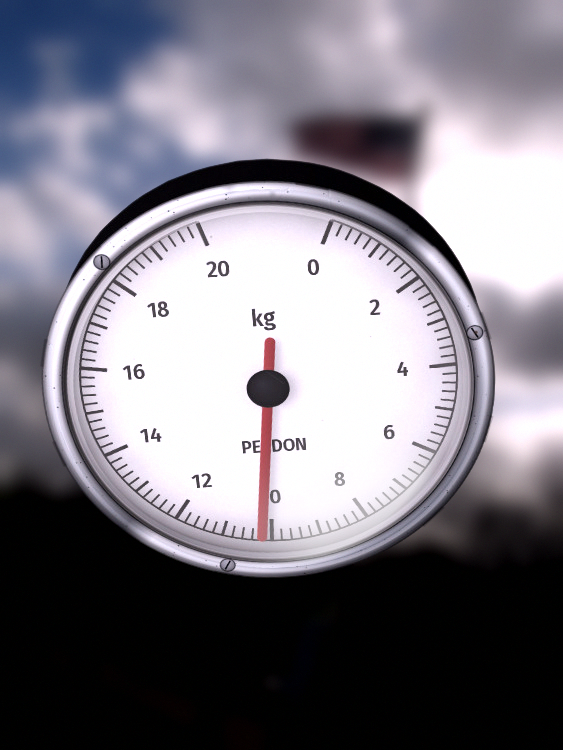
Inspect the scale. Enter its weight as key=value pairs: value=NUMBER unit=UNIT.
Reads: value=10.2 unit=kg
